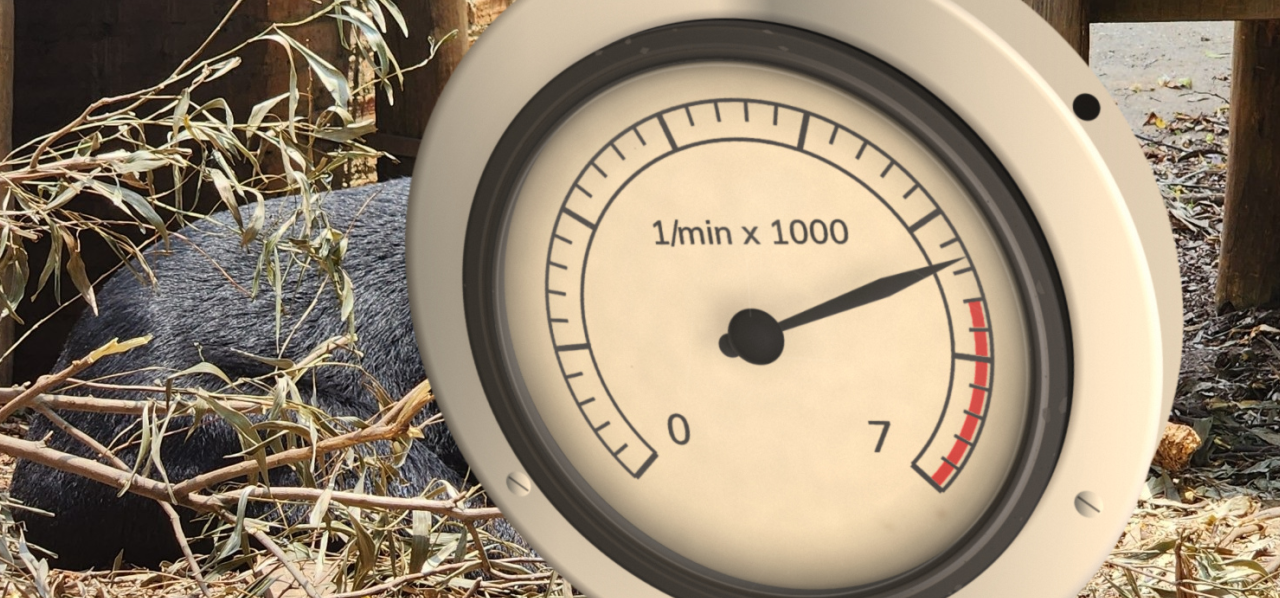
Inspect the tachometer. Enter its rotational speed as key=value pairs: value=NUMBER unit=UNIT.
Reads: value=5300 unit=rpm
